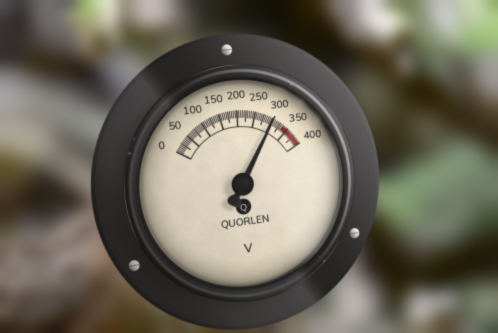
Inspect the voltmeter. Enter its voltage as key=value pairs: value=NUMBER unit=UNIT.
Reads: value=300 unit=V
